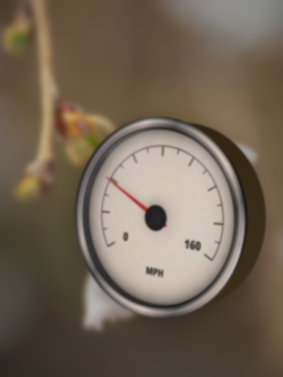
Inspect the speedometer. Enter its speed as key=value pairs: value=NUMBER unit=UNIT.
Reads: value=40 unit=mph
